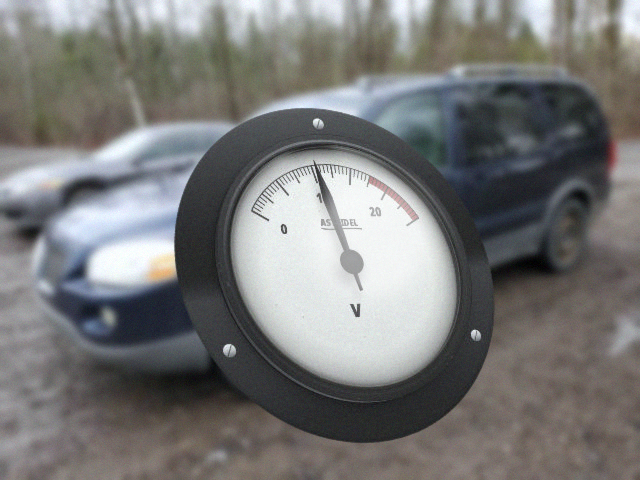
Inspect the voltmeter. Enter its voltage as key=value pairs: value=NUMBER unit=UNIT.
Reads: value=10 unit=V
